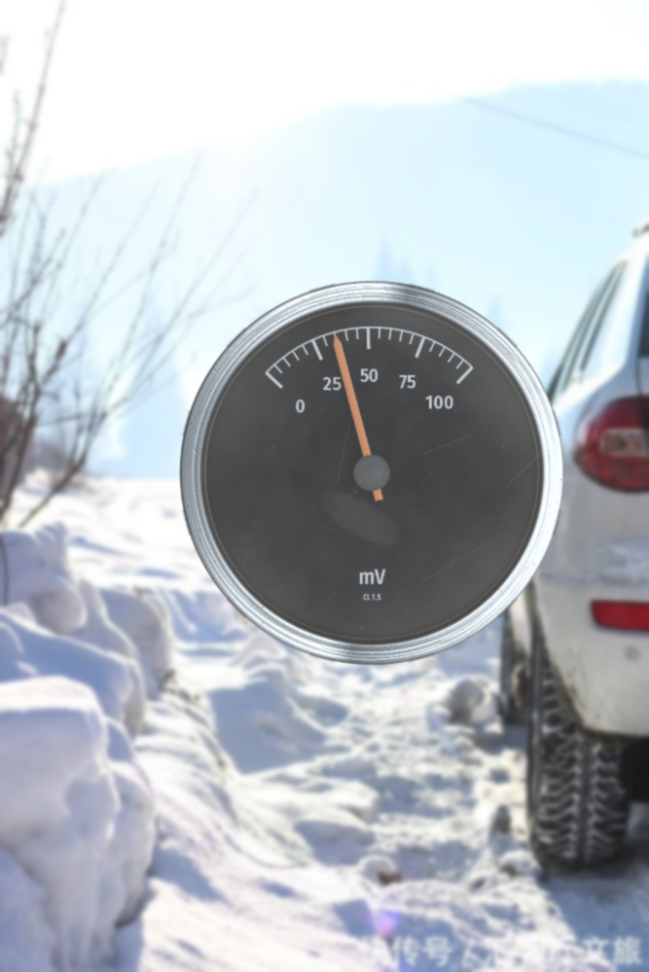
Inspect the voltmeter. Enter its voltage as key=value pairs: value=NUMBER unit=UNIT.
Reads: value=35 unit=mV
